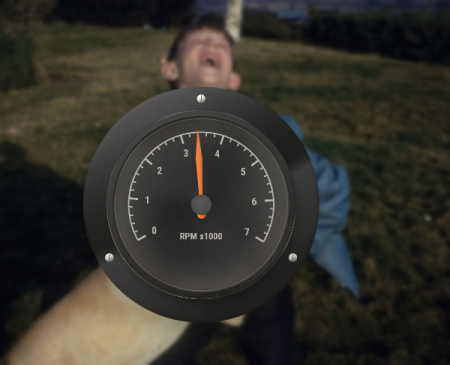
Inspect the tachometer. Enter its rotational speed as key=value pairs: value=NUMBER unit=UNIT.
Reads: value=3400 unit=rpm
